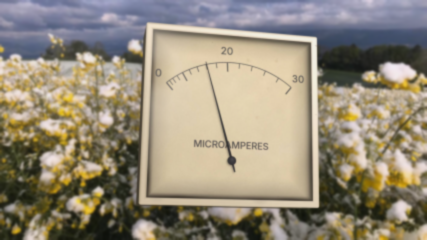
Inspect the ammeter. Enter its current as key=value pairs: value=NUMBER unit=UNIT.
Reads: value=16 unit=µA
